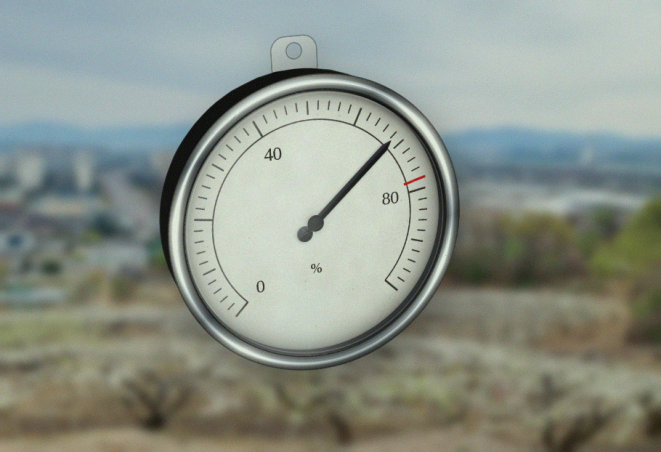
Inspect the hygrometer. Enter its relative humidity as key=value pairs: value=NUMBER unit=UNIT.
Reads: value=68 unit=%
